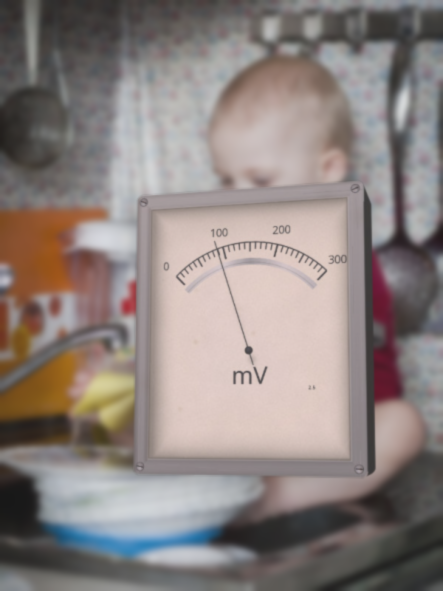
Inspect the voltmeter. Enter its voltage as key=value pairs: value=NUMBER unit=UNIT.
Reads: value=90 unit=mV
